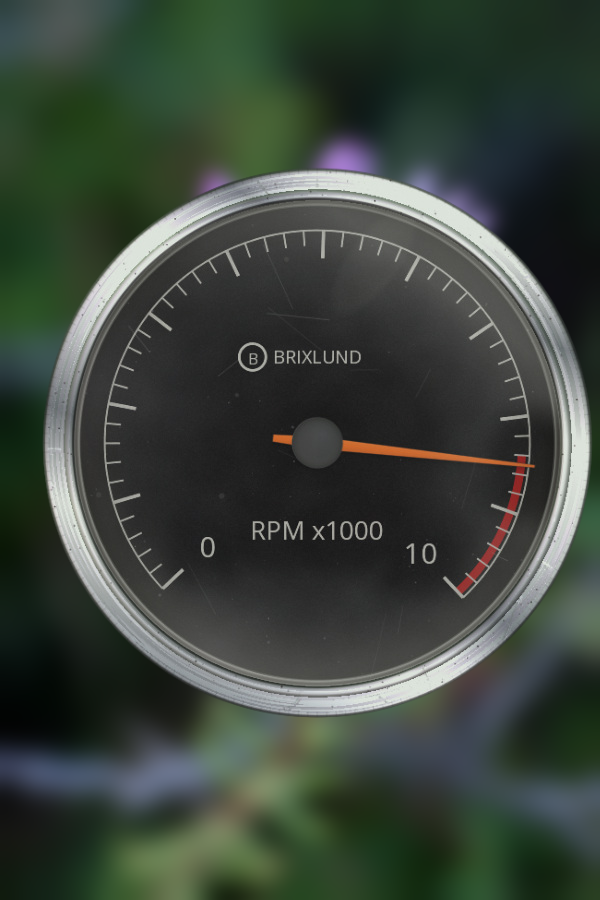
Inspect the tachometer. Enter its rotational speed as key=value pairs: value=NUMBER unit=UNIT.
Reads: value=8500 unit=rpm
